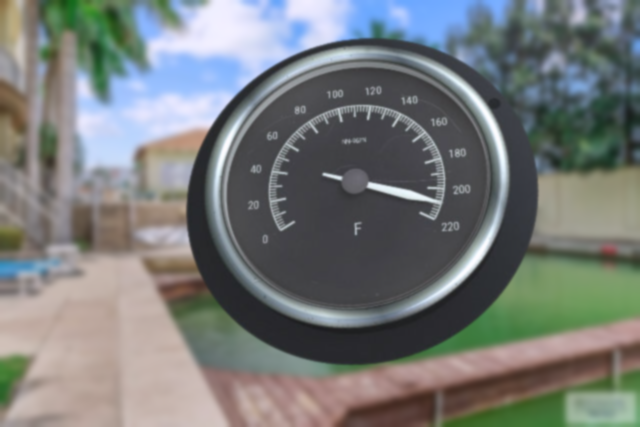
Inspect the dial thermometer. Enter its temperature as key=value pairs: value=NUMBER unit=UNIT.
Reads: value=210 unit=°F
